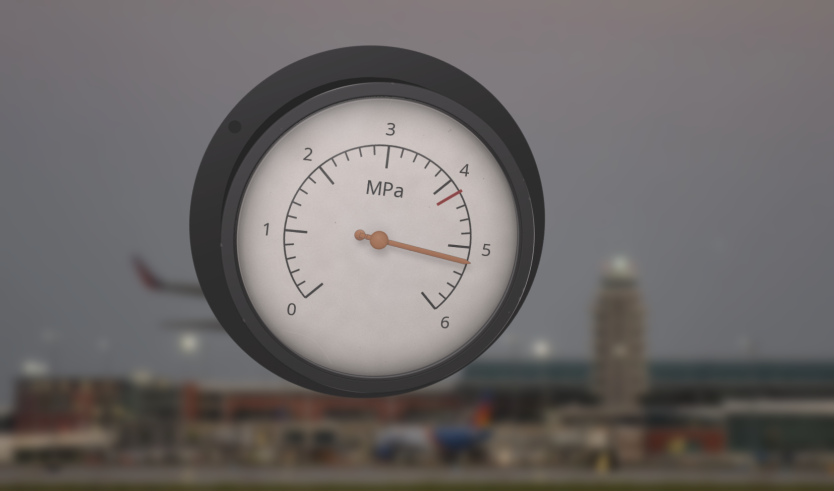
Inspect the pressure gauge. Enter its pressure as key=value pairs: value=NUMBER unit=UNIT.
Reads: value=5.2 unit=MPa
